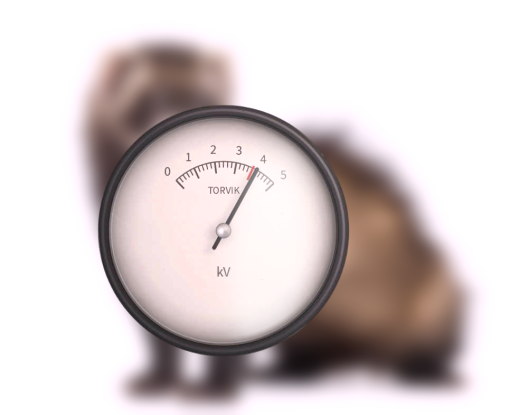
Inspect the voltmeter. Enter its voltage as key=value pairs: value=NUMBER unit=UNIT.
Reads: value=4 unit=kV
